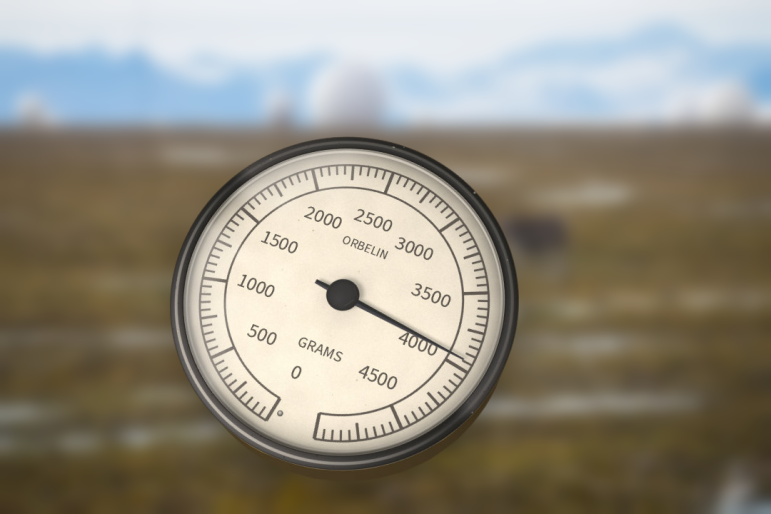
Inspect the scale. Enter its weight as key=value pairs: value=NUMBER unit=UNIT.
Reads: value=3950 unit=g
